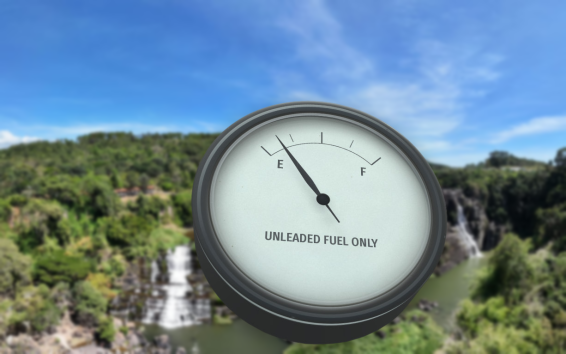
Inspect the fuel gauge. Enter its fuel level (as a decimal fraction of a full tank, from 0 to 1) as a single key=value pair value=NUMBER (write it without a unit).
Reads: value=0.125
